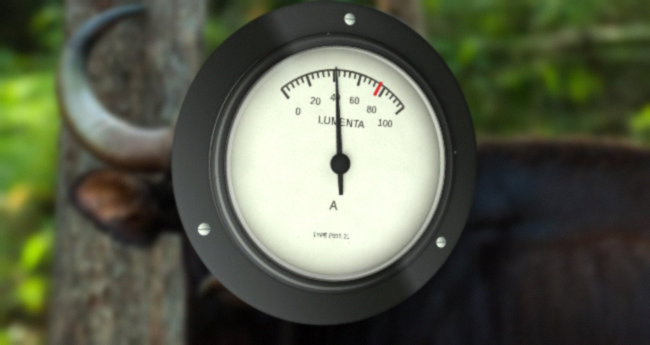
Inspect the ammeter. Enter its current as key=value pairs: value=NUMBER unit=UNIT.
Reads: value=40 unit=A
